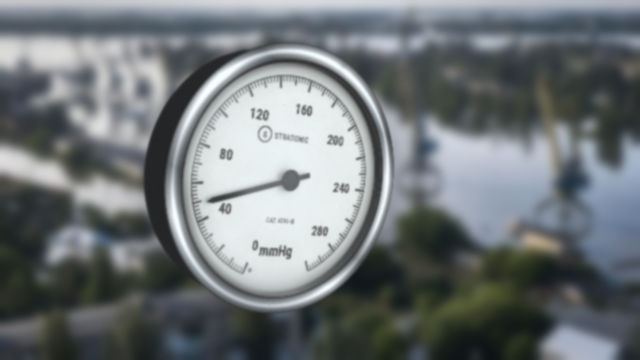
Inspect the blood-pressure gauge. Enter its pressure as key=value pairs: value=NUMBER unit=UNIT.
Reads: value=50 unit=mmHg
